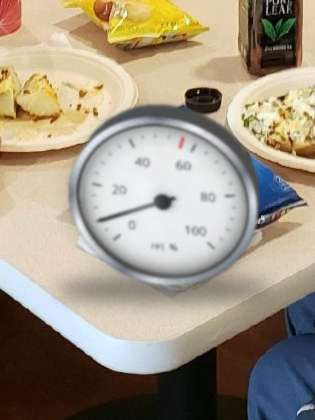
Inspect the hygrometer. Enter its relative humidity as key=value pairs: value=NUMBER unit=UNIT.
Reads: value=8 unit=%
